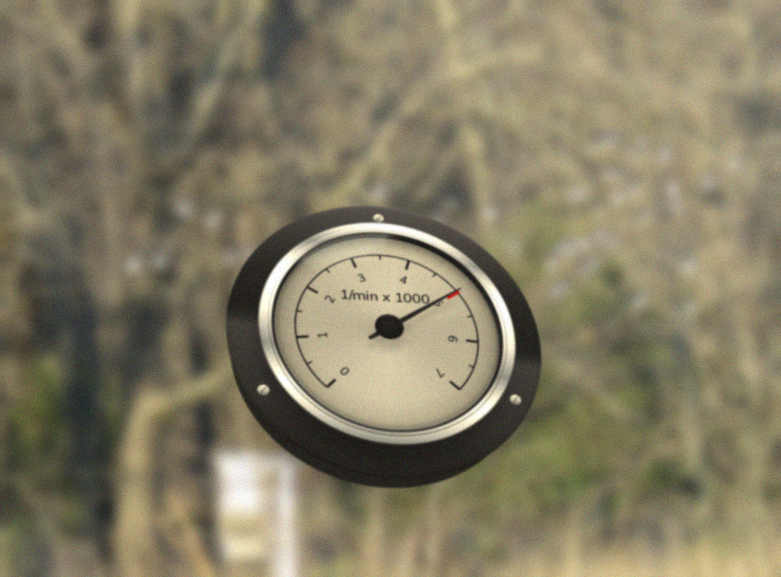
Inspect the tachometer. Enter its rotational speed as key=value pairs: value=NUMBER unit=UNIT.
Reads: value=5000 unit=rpm
